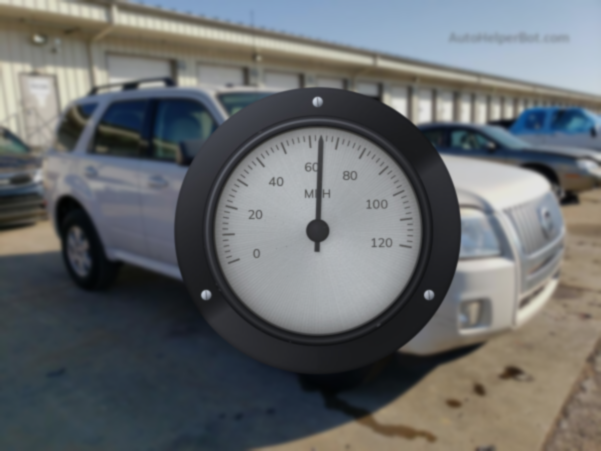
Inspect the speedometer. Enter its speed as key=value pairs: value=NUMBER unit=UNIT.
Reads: value=64 unit=mph
